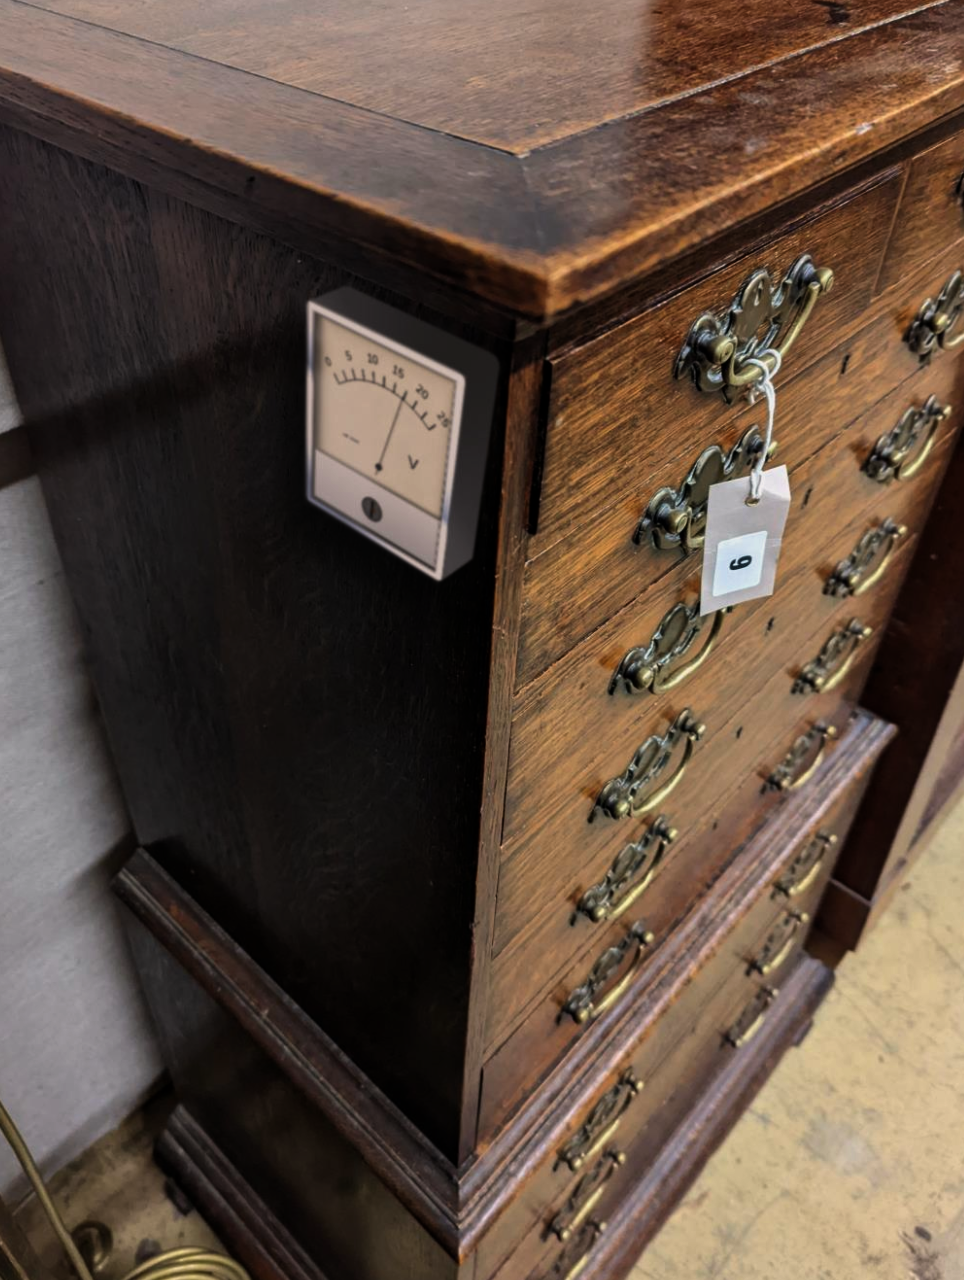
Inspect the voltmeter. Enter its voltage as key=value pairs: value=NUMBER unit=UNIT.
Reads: value=17.5 unit=V
